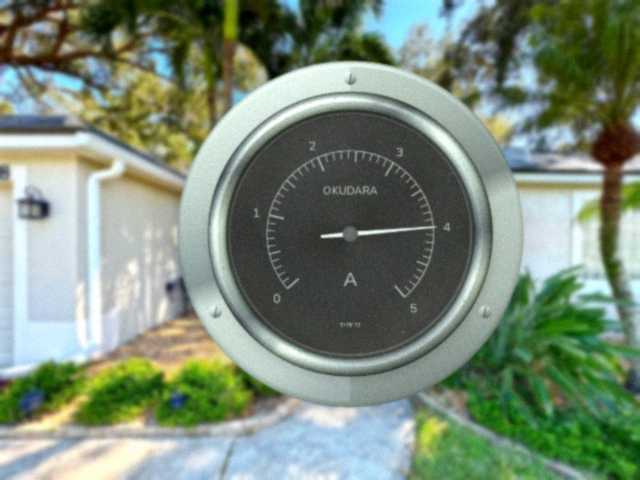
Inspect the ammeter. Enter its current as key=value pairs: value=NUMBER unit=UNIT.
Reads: value=4 unit=A
